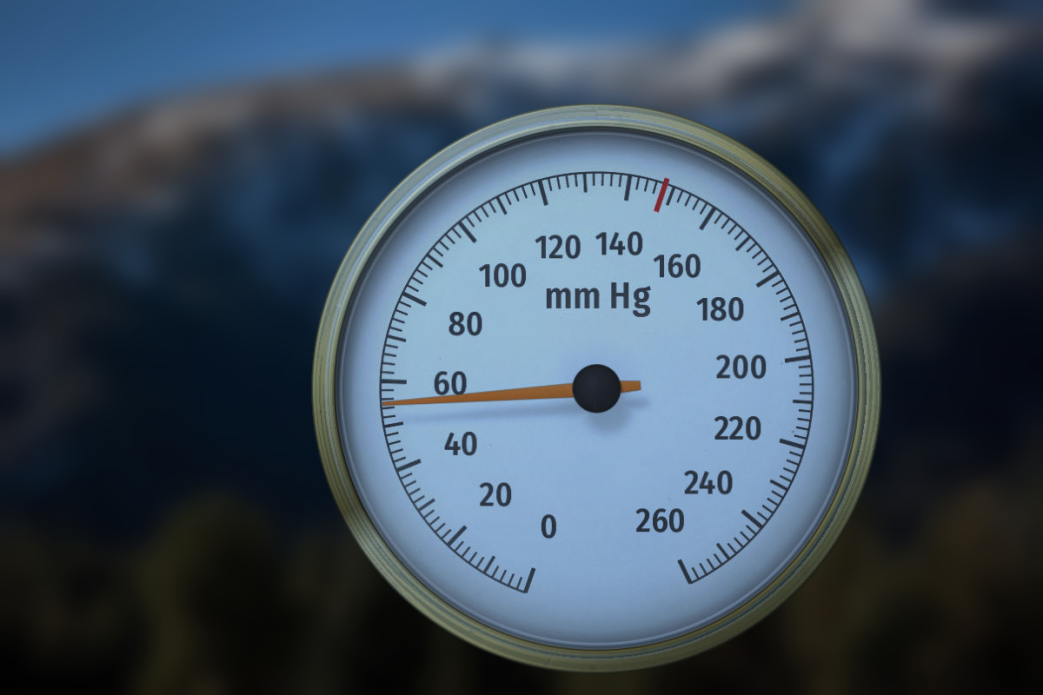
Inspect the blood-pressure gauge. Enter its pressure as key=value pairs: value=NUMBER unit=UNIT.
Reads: value=55 unit=mmHg
